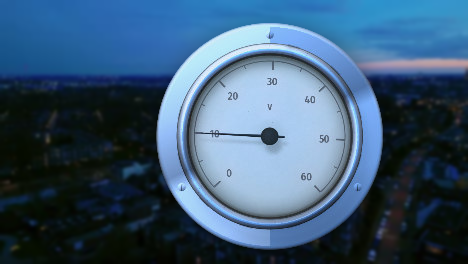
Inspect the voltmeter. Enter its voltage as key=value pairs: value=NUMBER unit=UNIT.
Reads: value=10 unit=V
